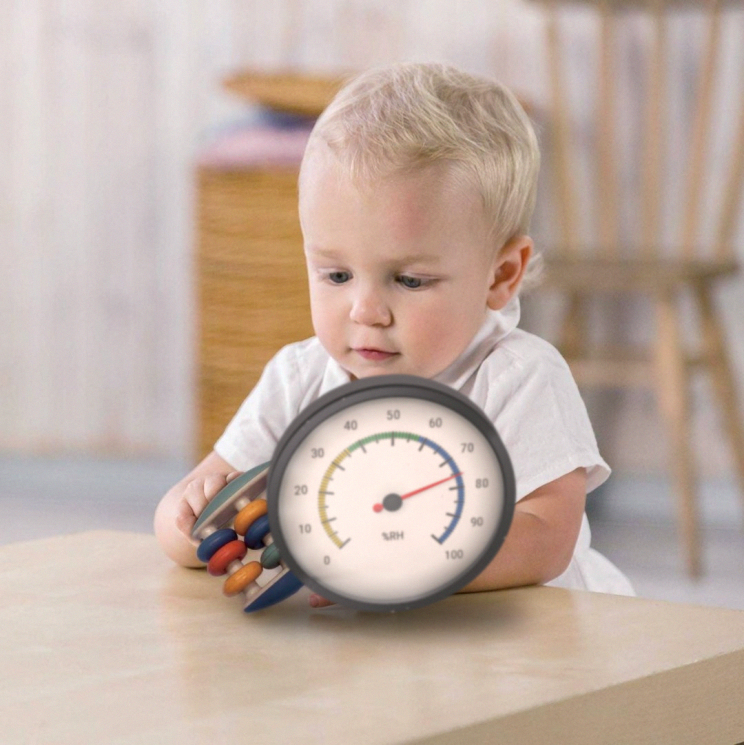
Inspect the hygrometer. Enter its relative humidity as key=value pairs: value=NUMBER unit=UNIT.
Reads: value=75 unit=%
